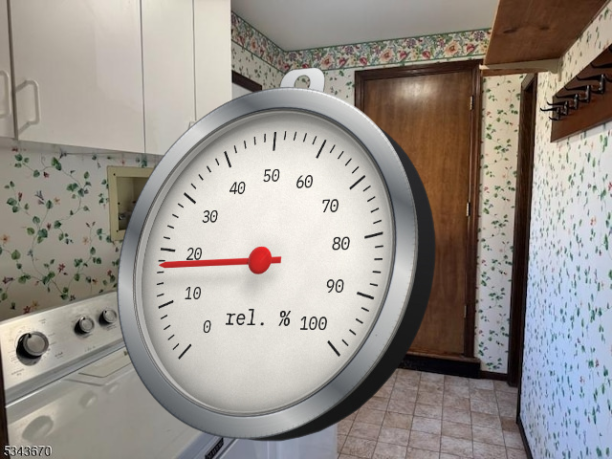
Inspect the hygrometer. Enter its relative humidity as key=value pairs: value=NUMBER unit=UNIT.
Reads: value=17 unit=%
